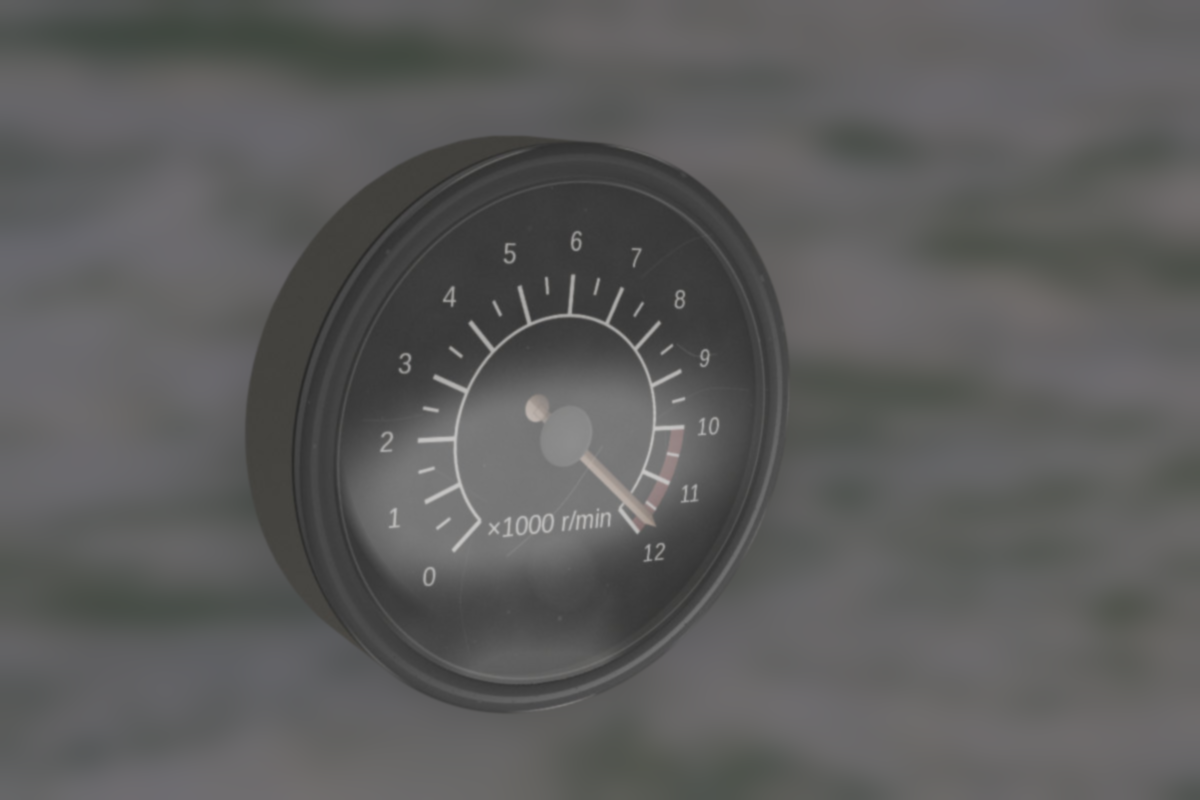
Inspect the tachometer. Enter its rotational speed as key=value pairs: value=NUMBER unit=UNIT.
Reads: value=11750 unit=rpm
